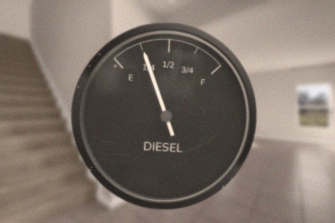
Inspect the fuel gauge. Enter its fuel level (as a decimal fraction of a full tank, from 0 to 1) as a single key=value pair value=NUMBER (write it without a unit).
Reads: value=0.25
